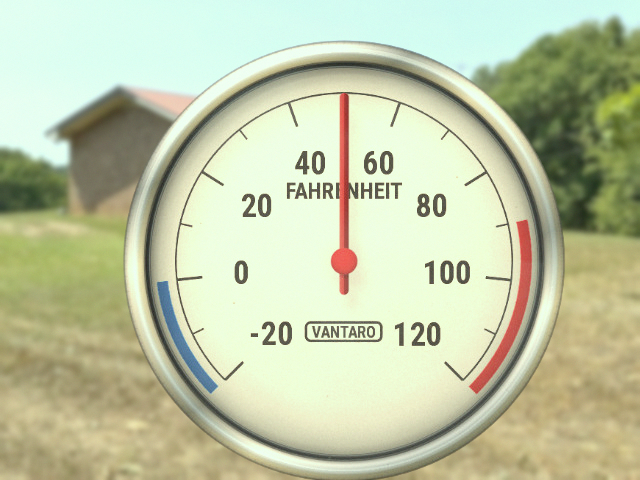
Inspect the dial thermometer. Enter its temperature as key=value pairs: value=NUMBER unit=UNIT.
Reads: value=50 unit=°F
